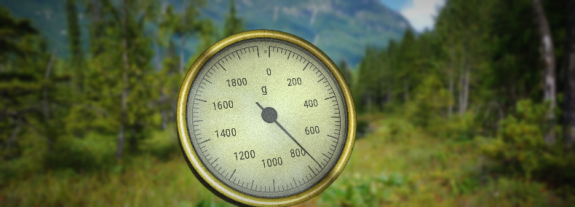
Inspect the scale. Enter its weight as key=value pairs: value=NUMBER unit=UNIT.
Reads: value=760 unit=g
